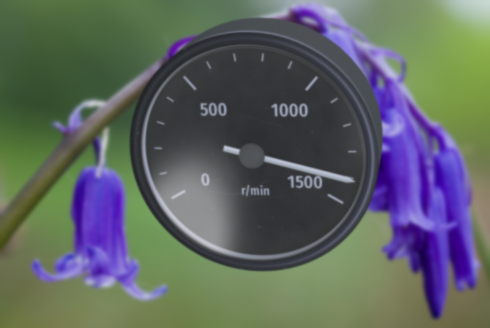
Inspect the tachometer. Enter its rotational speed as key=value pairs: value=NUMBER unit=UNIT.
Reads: value=1400 unit=rpm
